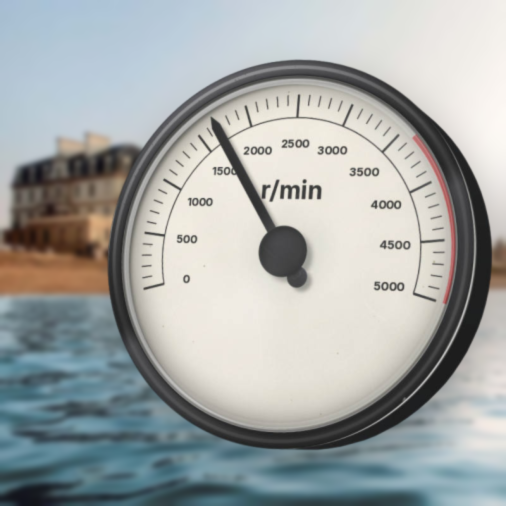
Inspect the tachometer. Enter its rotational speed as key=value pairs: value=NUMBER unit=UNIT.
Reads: value=1700 unit=rpm
